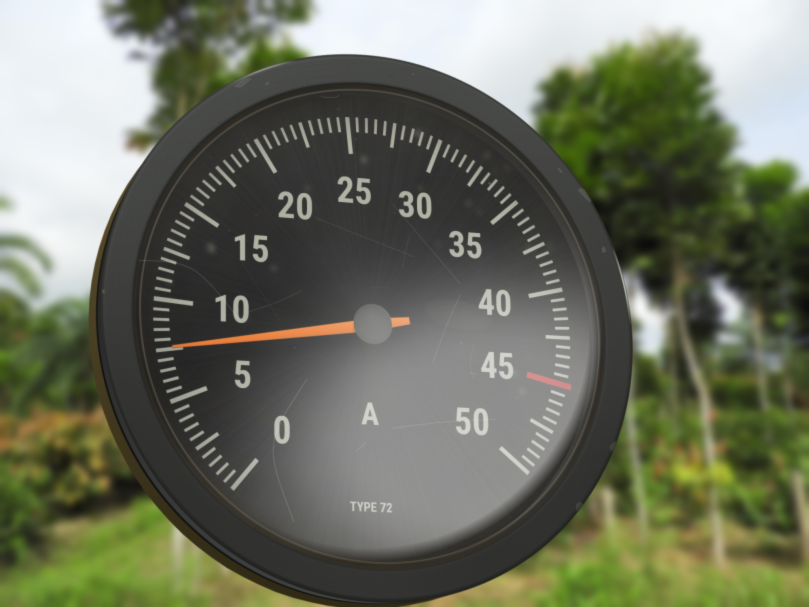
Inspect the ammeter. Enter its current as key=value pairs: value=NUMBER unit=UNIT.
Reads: value=7.5 unit=A
